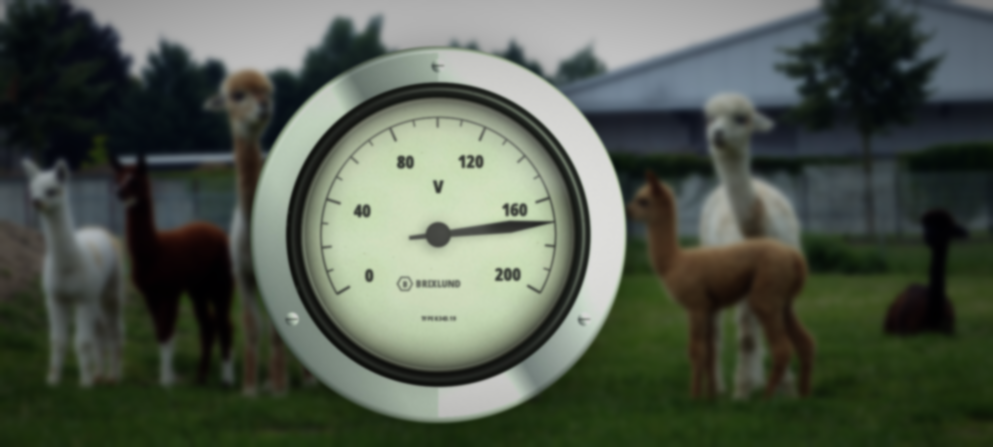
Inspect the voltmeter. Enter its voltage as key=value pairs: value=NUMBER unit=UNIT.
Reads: value=170 unit=V
